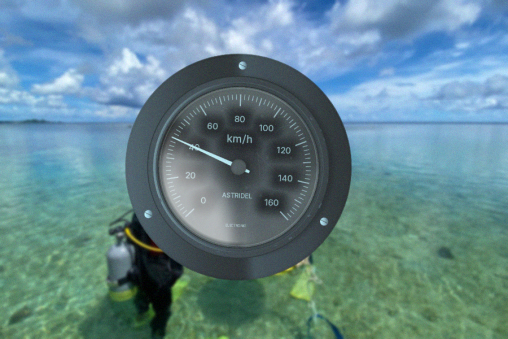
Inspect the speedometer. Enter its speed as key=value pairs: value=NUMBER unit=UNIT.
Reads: value=40 unit=km/h
